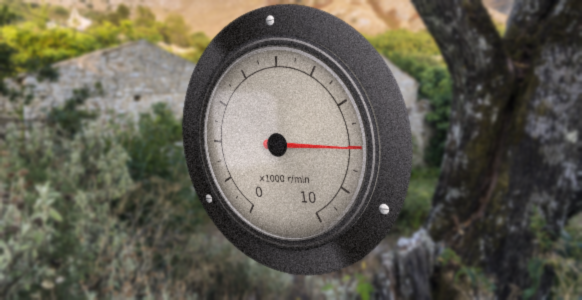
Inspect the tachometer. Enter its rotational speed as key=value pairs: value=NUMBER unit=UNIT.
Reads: value=8000 unit=rpm
